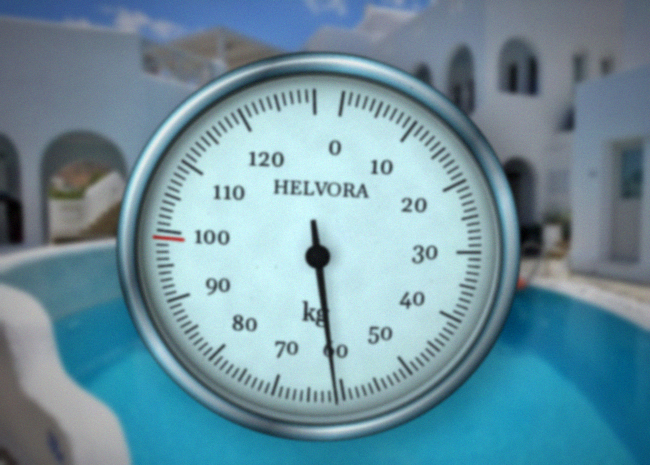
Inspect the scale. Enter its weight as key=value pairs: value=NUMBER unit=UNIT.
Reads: value=61 unit=kg
